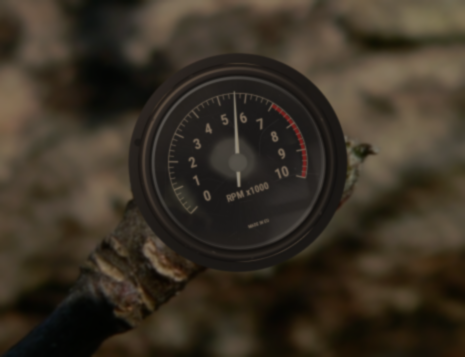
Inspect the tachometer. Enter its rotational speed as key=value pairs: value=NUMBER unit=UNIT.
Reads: value=5600 unit=rpm
